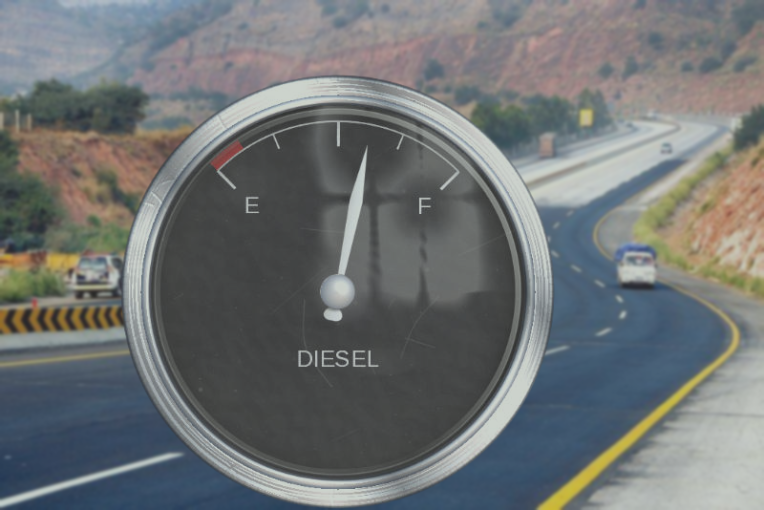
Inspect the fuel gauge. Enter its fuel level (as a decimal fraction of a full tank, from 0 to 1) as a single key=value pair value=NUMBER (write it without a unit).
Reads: value=0.625
